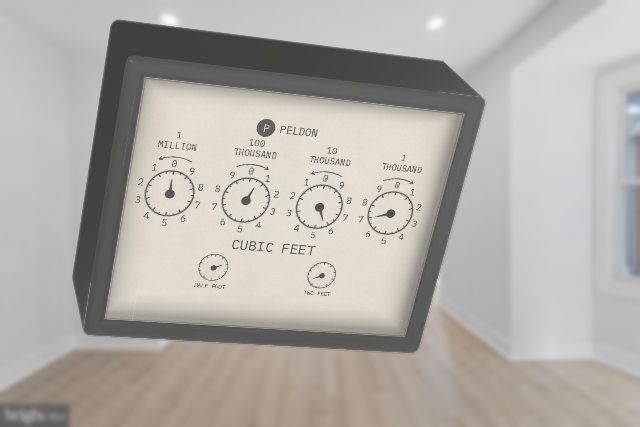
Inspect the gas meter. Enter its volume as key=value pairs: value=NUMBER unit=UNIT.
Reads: value=5700 unit=ft³
